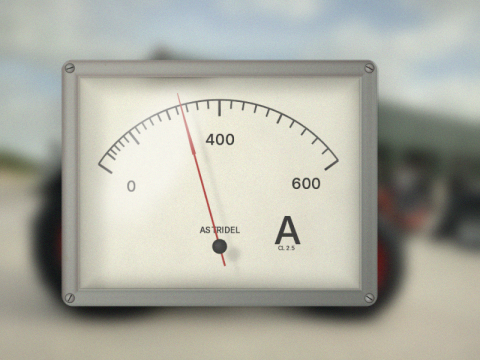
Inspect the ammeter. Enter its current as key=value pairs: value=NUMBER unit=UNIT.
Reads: value=330 unit=A
